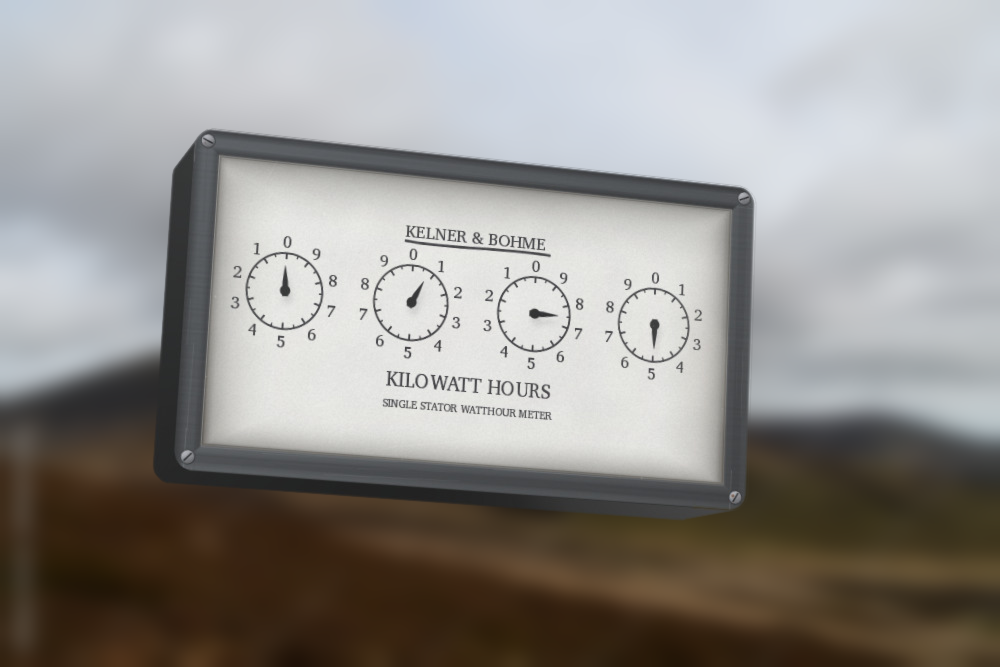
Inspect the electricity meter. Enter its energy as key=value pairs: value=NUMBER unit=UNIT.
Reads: value=75 unit=kWh
